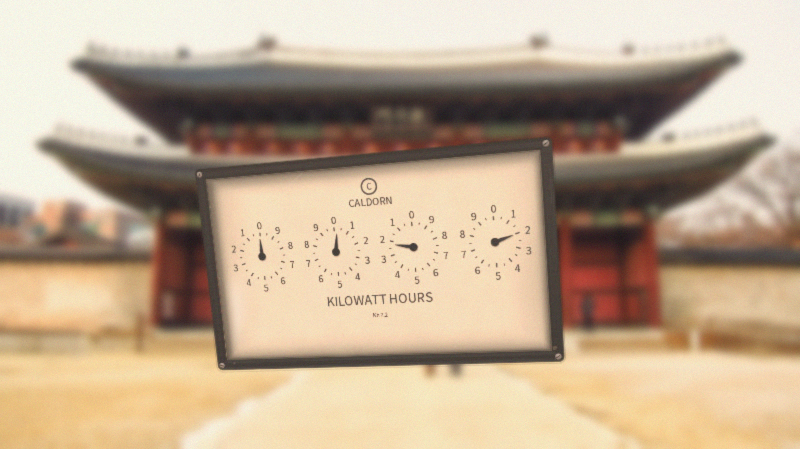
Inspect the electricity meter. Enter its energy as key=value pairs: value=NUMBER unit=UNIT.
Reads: value=22 unit=kWh
